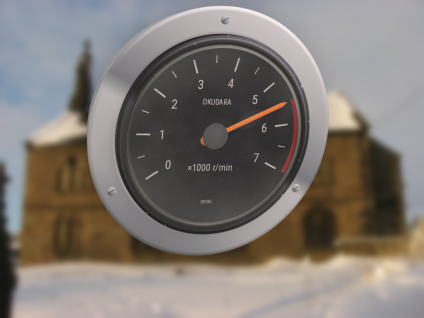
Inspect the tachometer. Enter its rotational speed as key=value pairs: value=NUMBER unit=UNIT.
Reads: value=5500 unit=rpm
